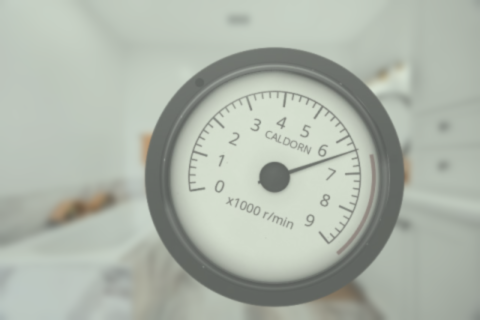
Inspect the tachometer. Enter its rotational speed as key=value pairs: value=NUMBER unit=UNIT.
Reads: value=6400 unit=rpm
